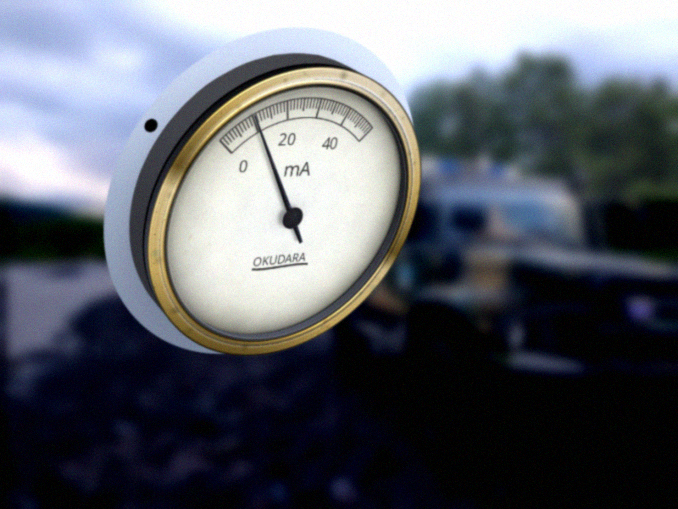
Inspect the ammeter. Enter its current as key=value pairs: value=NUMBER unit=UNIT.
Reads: value=10 unit=mA
